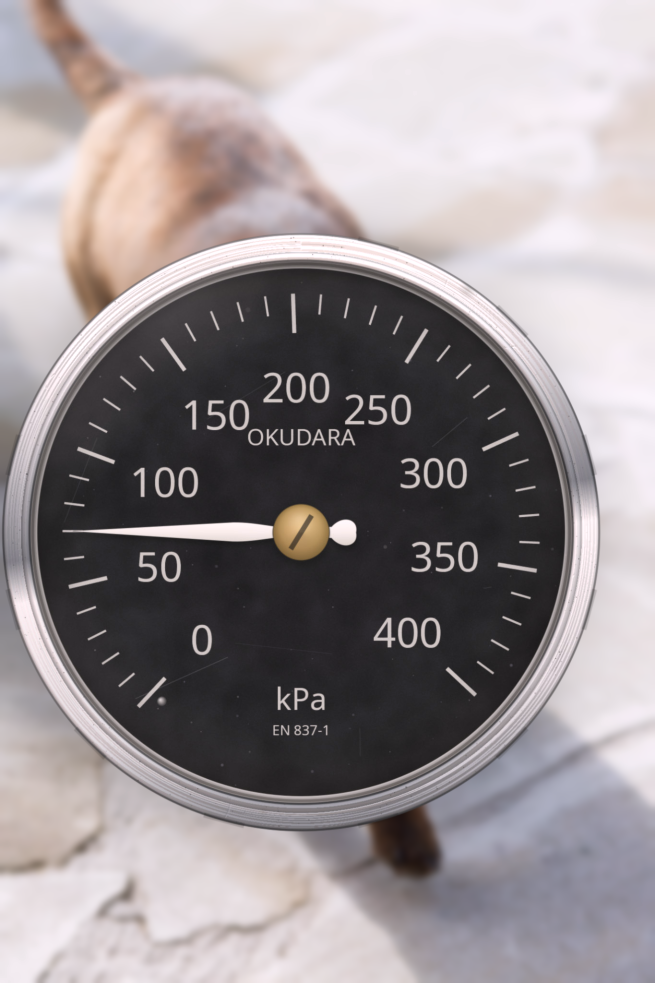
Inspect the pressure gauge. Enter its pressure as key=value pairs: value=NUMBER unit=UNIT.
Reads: value=70 unit=kPa
